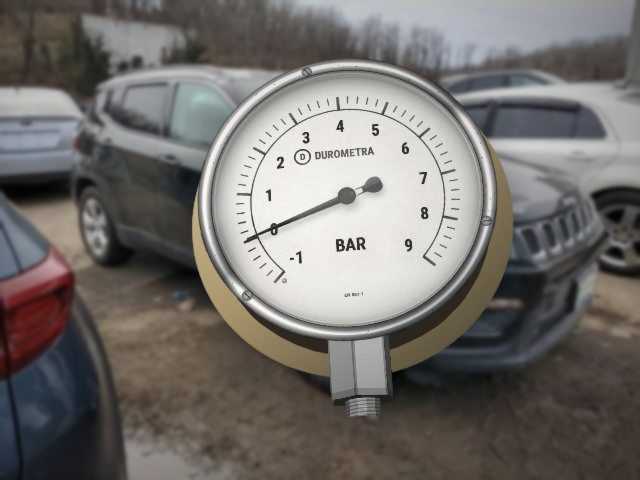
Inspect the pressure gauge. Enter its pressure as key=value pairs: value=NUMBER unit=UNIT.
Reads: value=0 unit=bar
